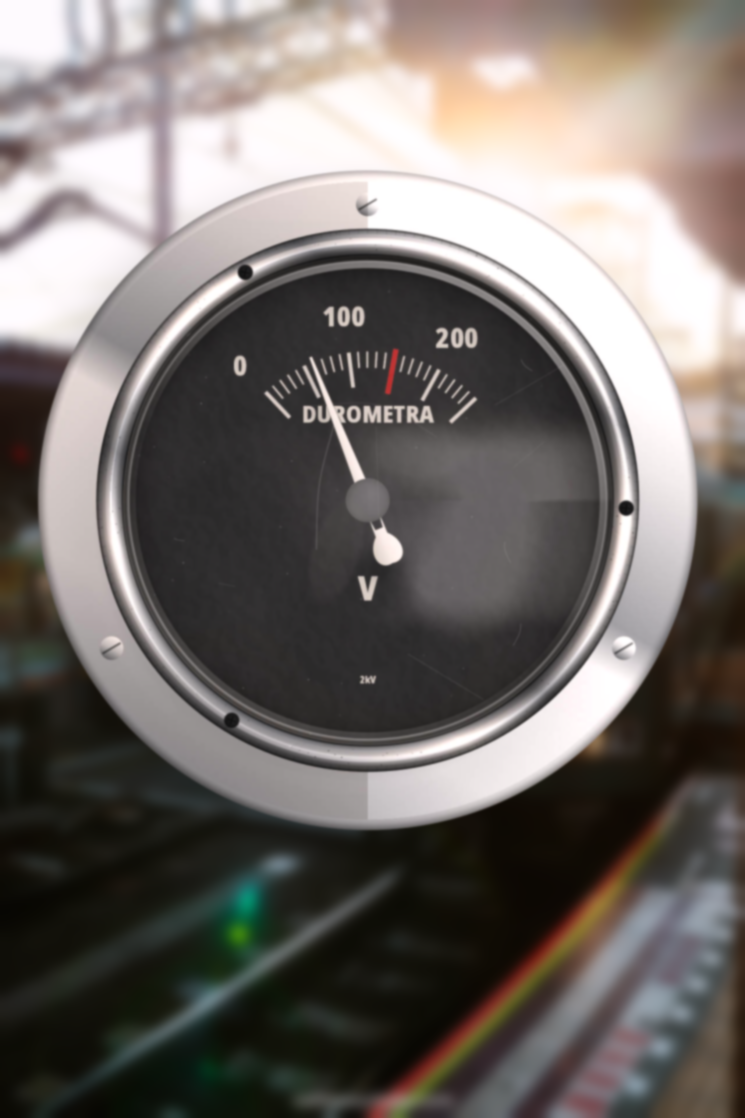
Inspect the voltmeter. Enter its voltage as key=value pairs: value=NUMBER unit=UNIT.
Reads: value=60 unit=V
